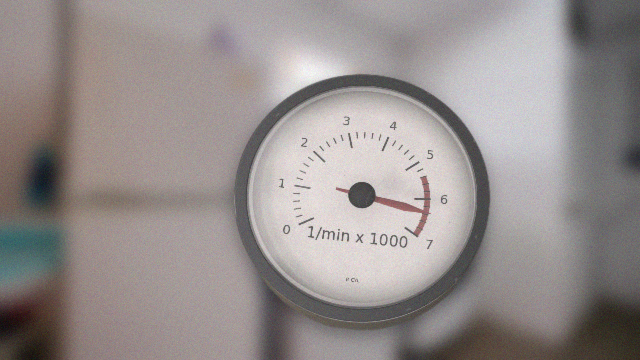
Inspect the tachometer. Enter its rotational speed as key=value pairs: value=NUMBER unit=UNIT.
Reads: value=6400 unit=rpm
